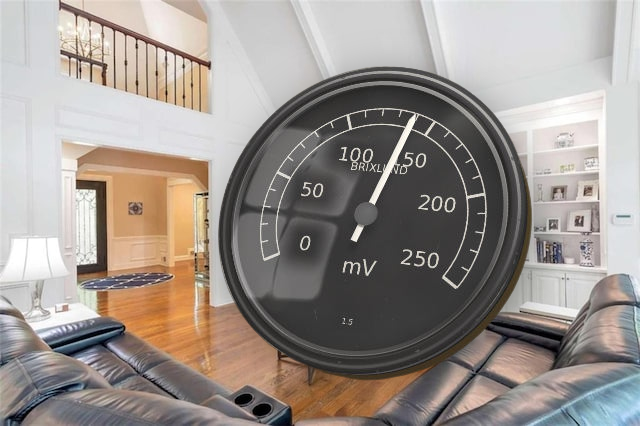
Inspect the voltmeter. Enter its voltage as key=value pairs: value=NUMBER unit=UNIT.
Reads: value=140 unit=mV
